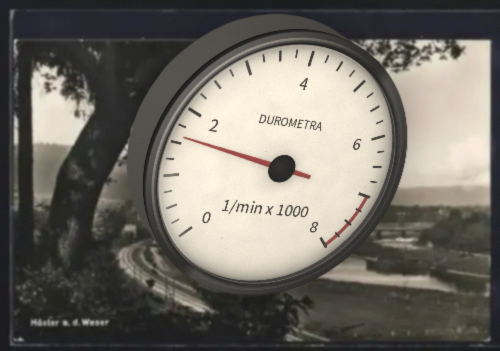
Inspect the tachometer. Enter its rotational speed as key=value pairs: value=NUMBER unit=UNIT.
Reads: value=1625 unit=rpm
